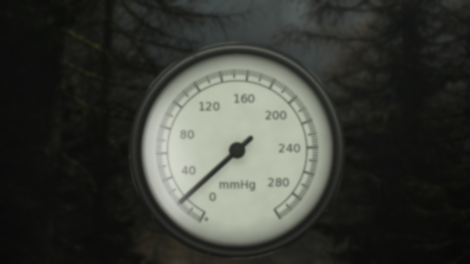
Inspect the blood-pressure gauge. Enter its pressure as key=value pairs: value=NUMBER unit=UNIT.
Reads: value=20 unit=mmHg
